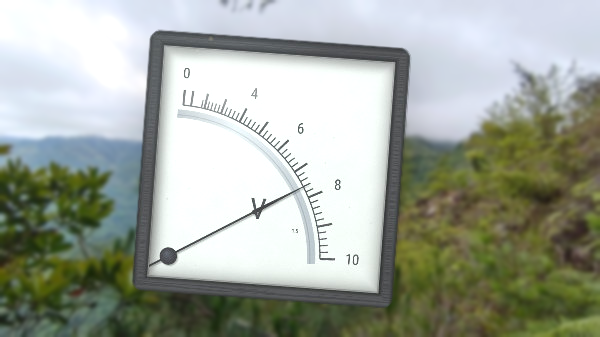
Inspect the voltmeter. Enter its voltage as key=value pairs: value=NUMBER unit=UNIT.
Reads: value=7.6 unit=V
